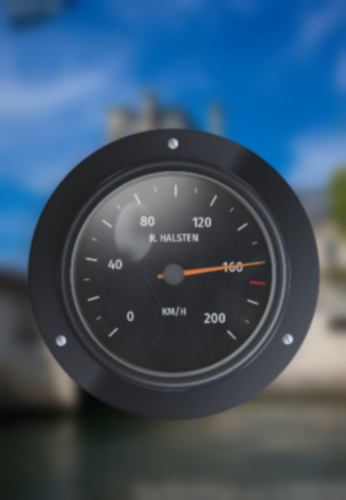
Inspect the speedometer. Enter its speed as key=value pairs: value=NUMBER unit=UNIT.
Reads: value=160 unit=km/h
